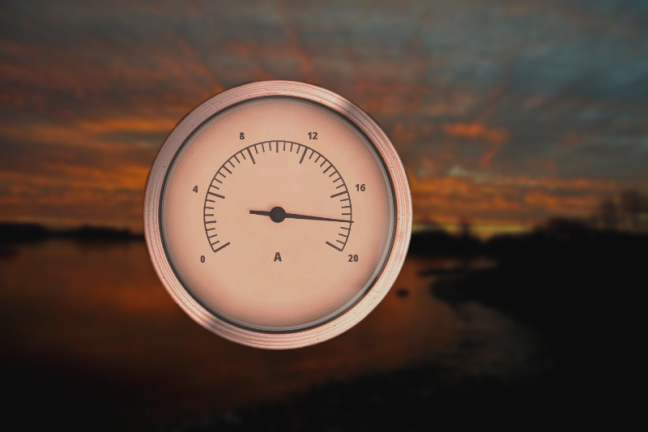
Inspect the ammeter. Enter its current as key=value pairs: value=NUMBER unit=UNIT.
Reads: value=18 unit=A
